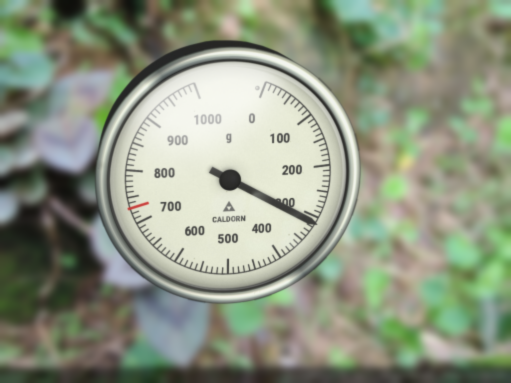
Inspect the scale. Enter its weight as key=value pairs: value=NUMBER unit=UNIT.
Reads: value=310 unit=g
